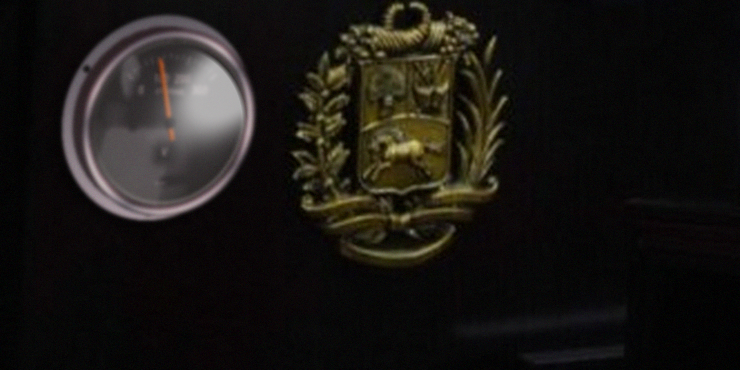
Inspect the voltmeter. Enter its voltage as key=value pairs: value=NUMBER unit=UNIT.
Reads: value=100 unit=V
